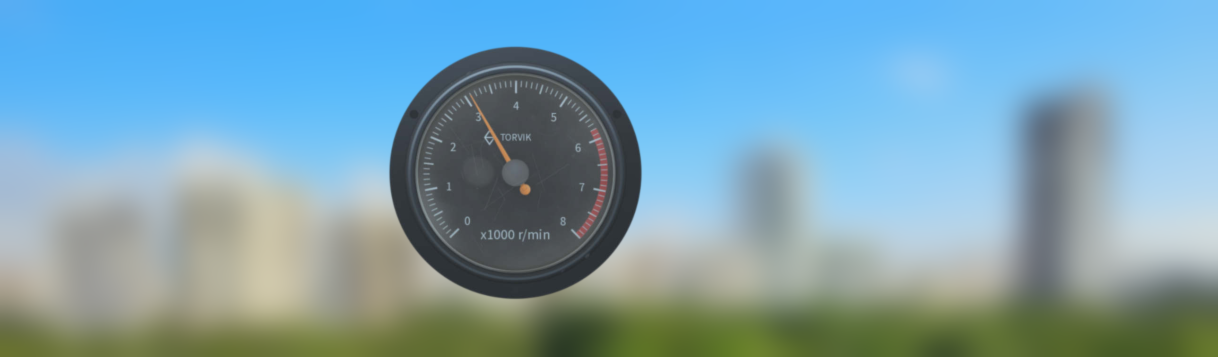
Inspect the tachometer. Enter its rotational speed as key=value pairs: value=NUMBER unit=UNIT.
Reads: value=3100 unit=rpm
